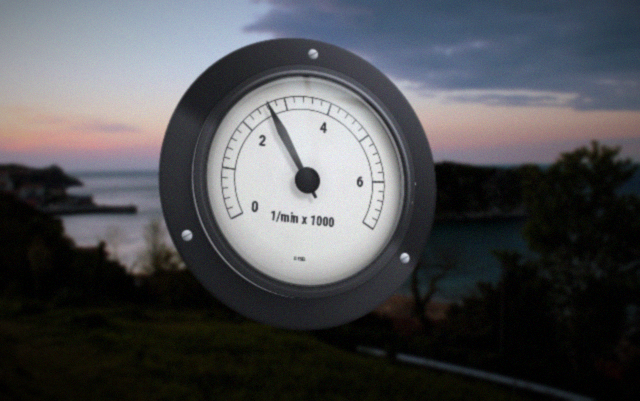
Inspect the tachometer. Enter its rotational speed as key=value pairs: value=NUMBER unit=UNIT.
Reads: value=2600 unit=rpm
